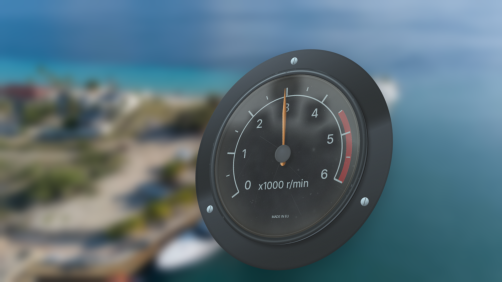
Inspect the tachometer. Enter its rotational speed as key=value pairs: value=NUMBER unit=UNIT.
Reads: value=3000 unit=rpm
